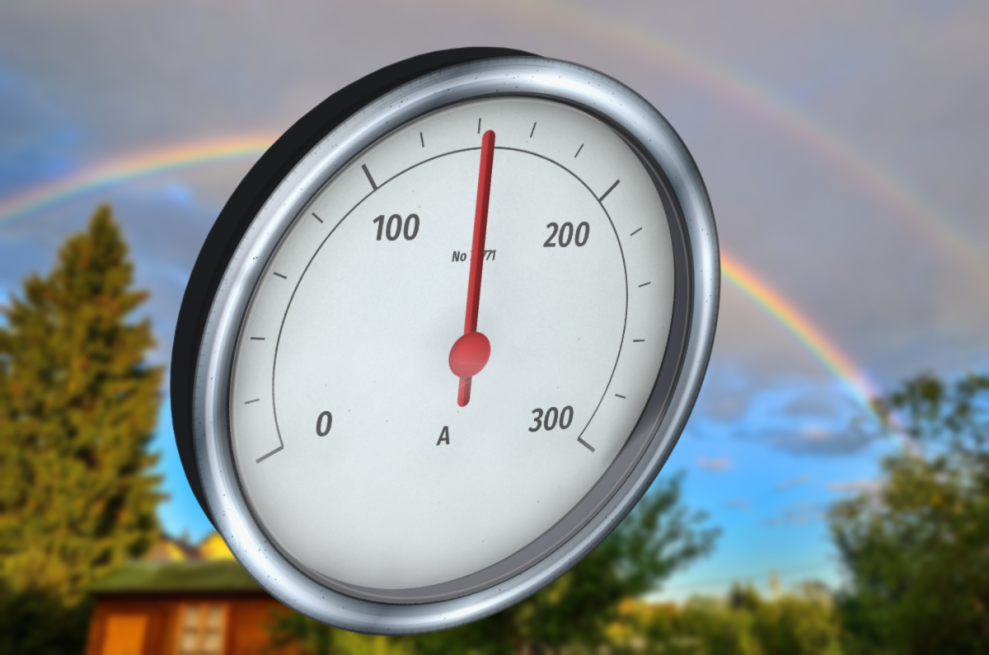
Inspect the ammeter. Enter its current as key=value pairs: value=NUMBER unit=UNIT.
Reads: value=140 unit=A
